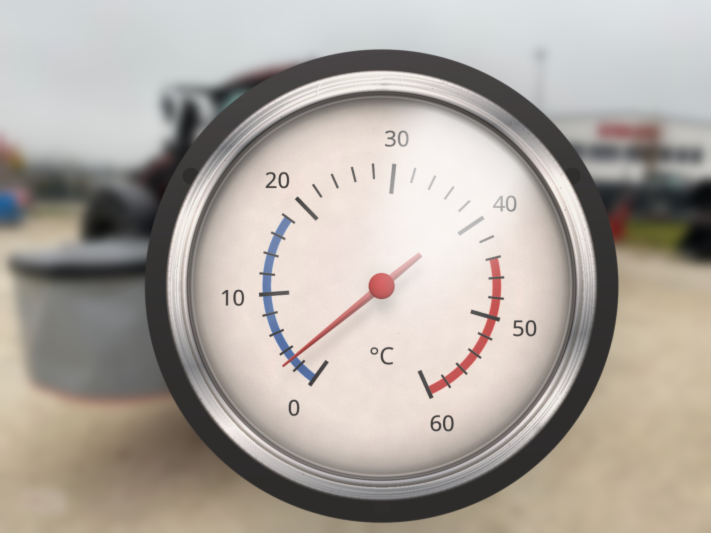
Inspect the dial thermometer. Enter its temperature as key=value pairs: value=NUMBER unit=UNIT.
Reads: value=3 unit=°C
